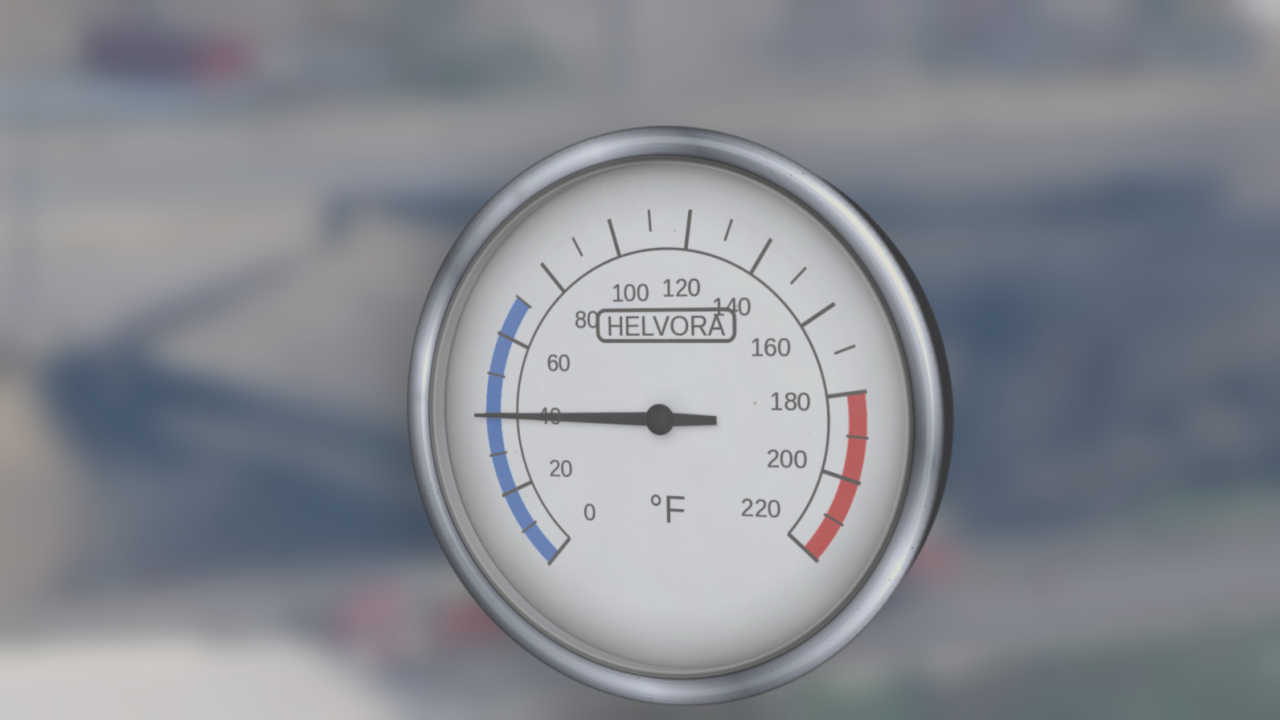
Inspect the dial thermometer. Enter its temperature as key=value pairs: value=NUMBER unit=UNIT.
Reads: value=40 unit=°F
